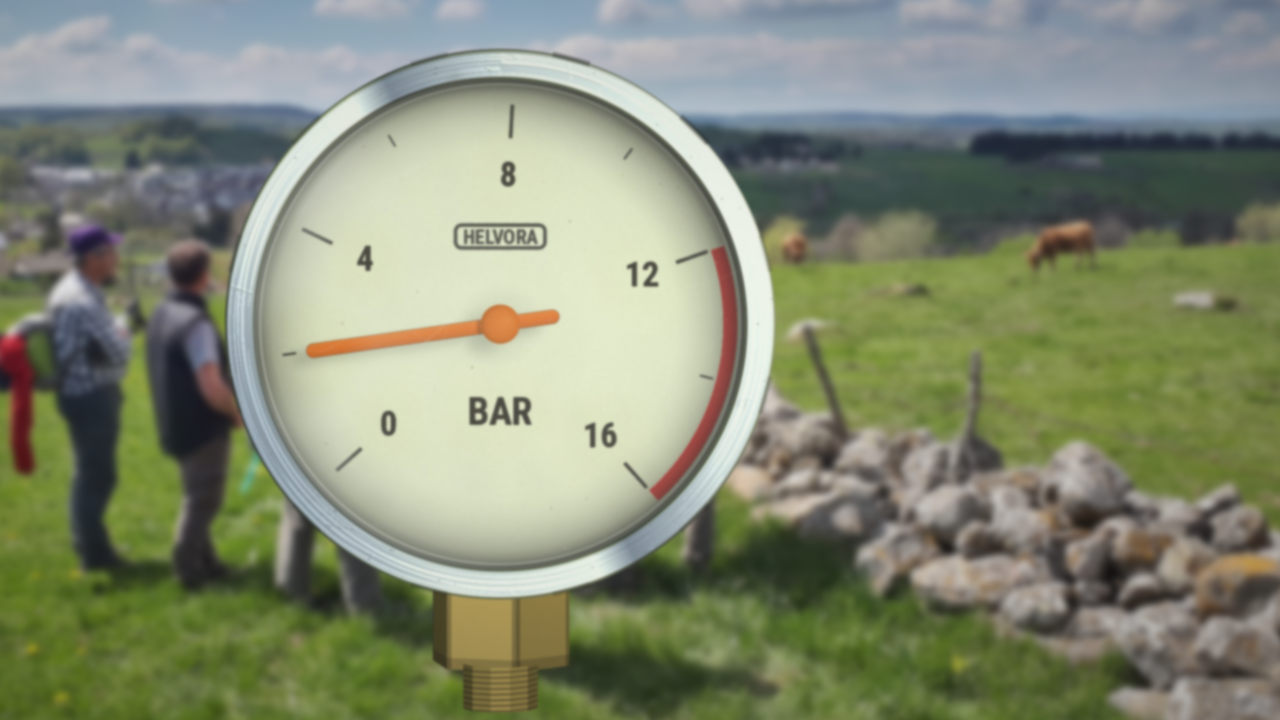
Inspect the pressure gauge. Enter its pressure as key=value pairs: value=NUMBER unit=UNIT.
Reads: value=2 unit=bar
